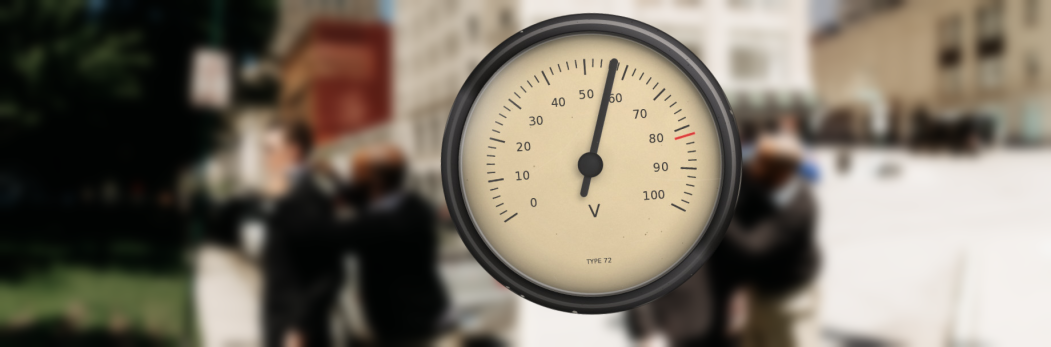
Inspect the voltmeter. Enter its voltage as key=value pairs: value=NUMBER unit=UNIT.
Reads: value=57 unit=V
